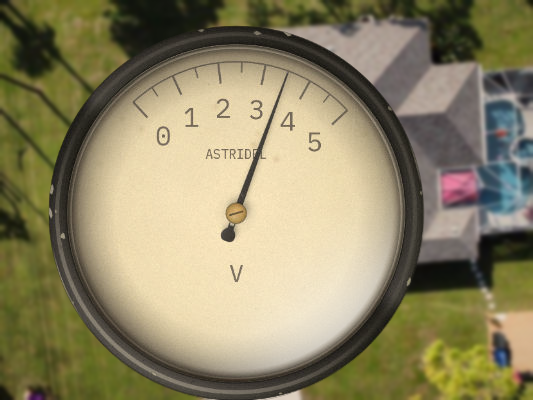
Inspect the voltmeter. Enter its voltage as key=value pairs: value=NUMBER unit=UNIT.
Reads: value=3.5 unit=V
